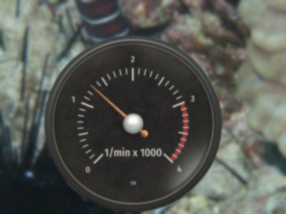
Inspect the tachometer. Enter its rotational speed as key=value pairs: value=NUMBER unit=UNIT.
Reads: value=1300 unit=rpm
